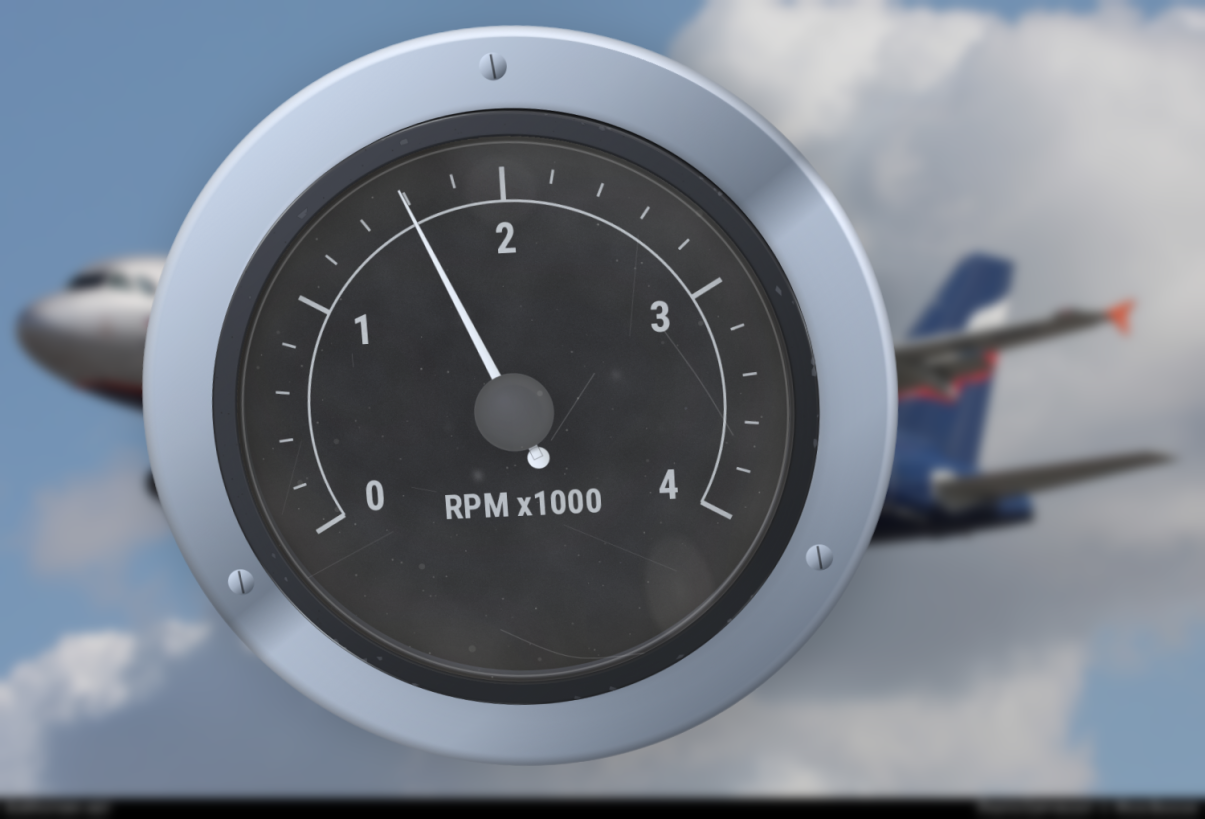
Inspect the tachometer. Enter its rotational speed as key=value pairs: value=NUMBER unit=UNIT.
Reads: value=1600 unit=rpm
